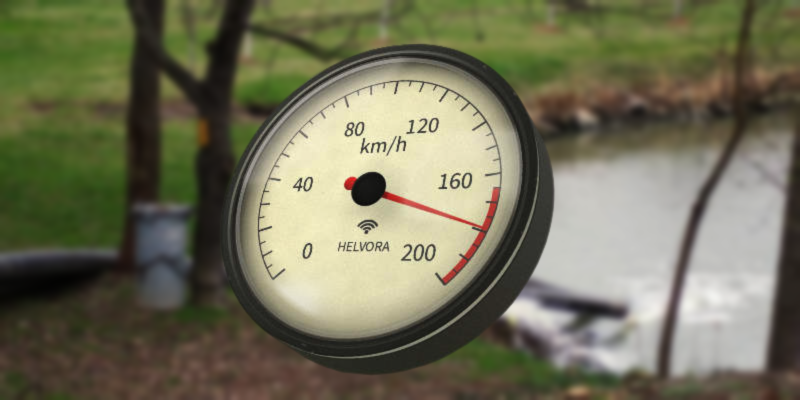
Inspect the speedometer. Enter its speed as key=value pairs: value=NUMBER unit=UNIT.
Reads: value=180 unit=km/h
